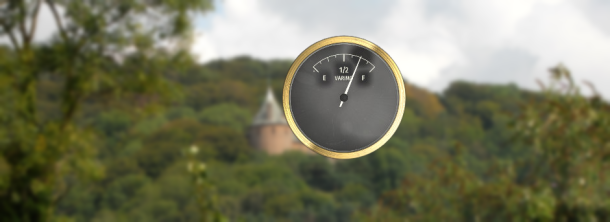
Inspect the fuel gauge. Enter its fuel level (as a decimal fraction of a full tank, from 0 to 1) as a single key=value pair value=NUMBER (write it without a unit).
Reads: value=0.75
